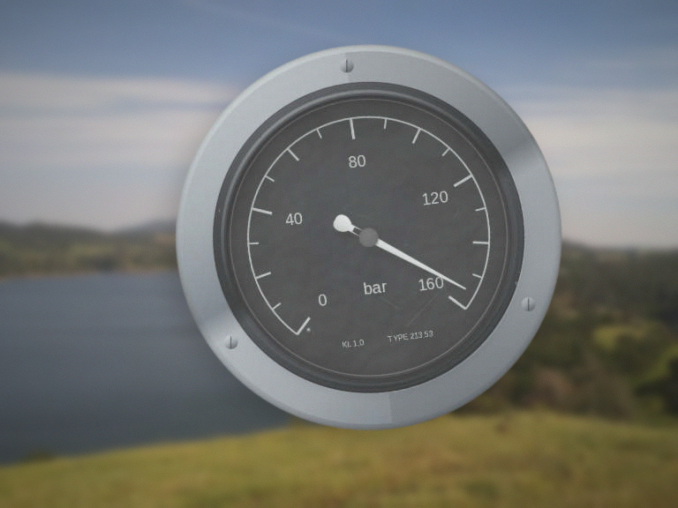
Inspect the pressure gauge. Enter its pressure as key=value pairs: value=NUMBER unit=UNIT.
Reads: value=155 unit=bar
